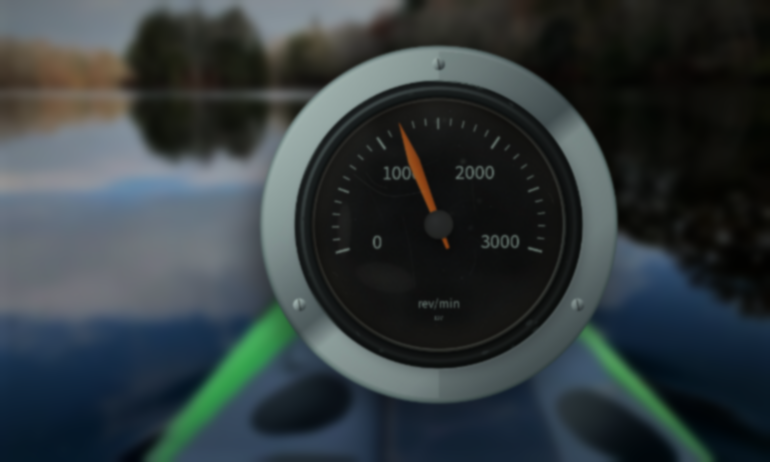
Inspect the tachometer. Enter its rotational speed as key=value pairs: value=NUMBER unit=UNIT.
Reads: value=1200 unit=rpm
